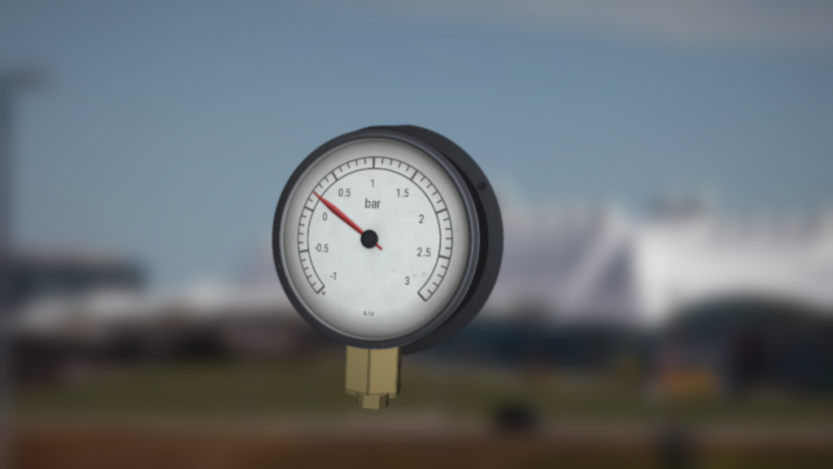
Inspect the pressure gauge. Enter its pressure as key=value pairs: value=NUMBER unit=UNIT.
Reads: value=0.2 unit=bar
